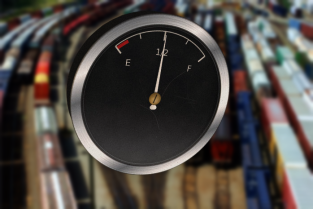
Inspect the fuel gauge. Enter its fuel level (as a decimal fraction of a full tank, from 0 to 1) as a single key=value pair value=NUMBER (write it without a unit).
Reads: value=0.5
